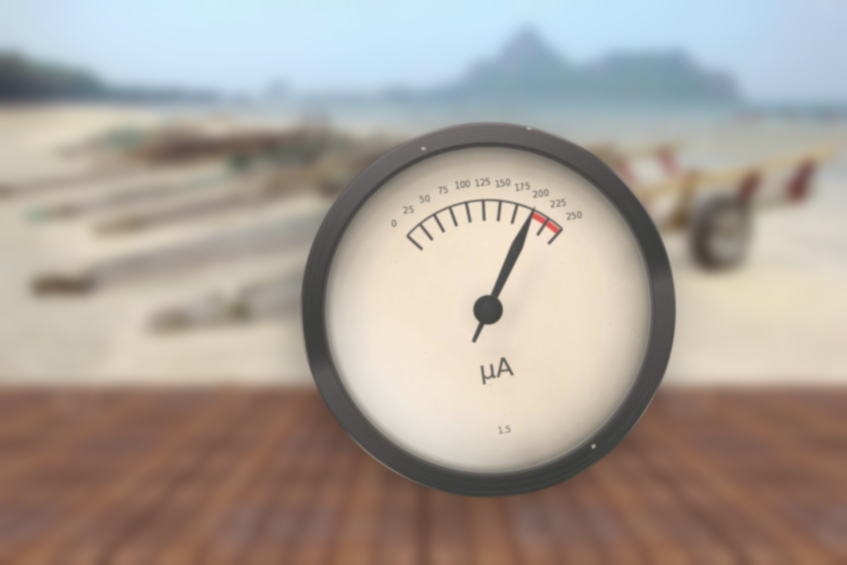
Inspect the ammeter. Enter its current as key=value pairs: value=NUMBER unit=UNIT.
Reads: value=200 unit=µA
